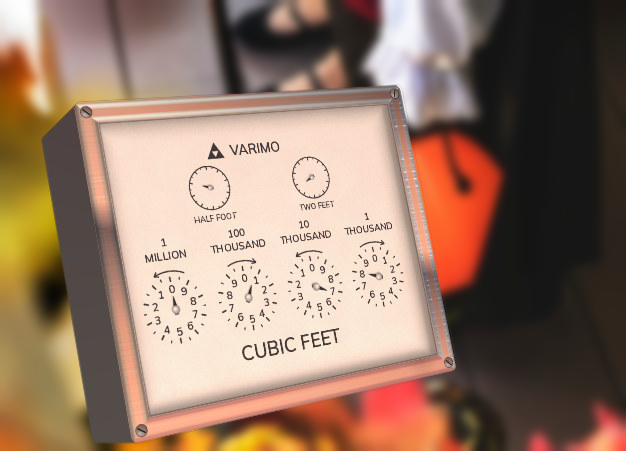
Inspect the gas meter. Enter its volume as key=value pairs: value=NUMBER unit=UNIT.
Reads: value=6800 unit=ft³
